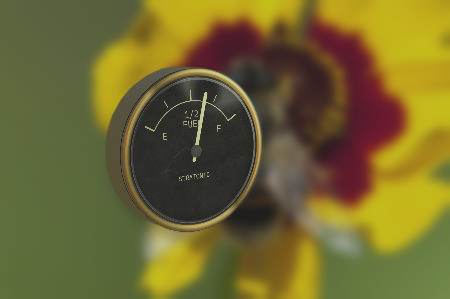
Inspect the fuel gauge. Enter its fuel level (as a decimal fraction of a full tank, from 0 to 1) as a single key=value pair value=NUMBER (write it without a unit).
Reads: value=0.625
